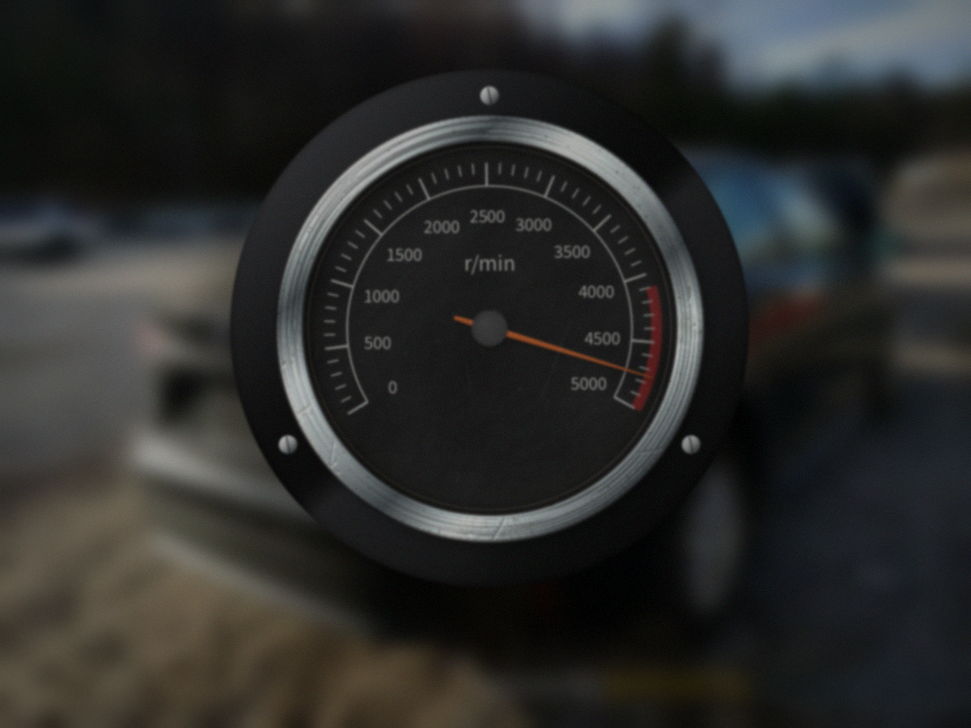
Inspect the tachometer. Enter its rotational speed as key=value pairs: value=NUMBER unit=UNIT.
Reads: value=4750 unit=rpm
